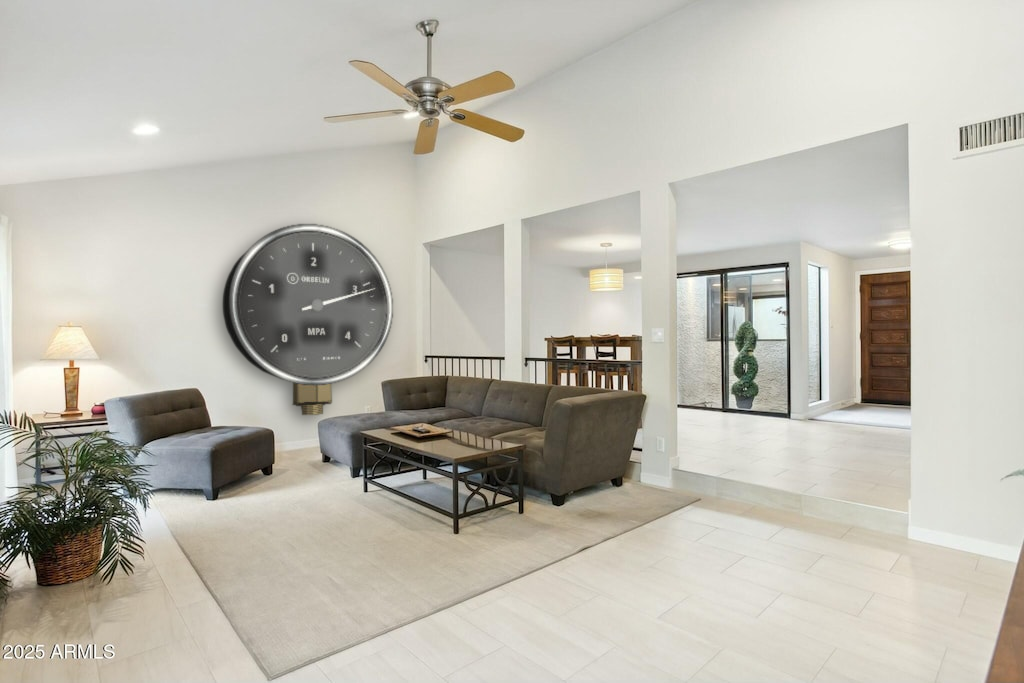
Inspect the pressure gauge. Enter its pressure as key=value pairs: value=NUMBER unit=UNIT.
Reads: value=3.1 unit=MPa
